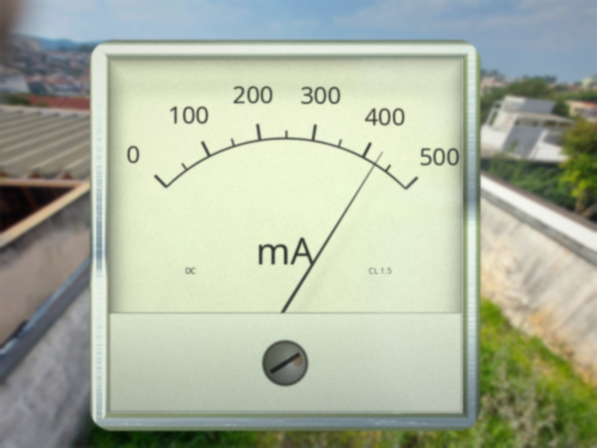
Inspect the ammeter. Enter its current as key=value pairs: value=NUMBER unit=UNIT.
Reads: value=425 unit=mA
